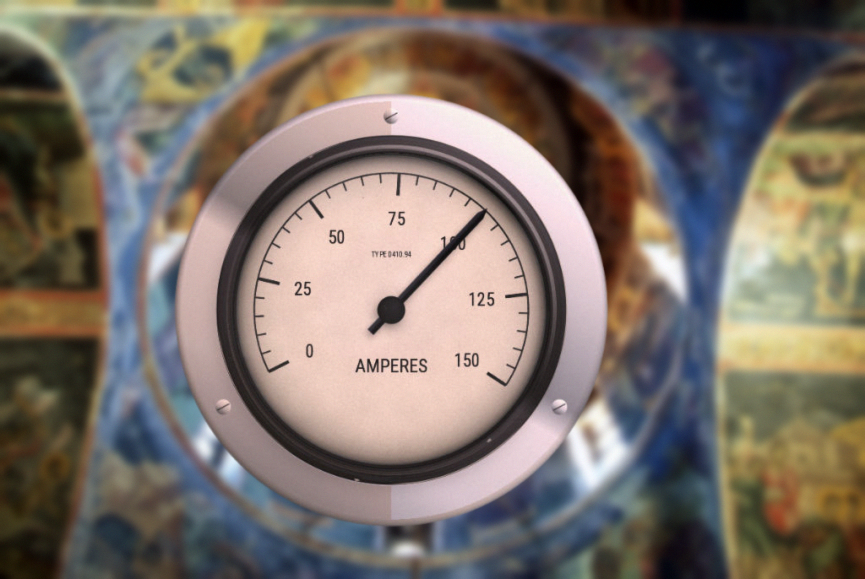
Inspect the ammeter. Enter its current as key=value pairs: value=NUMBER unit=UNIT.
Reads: value=100 unit=A
